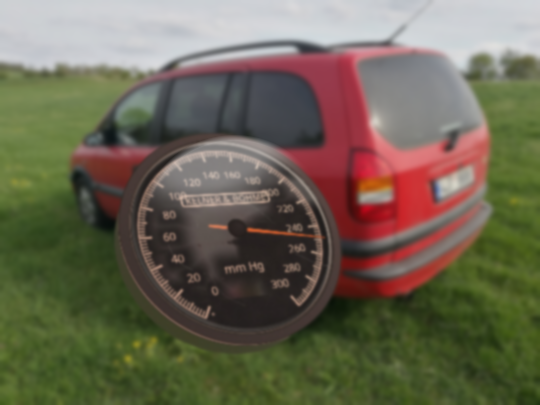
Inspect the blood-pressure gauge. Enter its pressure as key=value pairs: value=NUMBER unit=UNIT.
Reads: value=250 unit=mmHg
